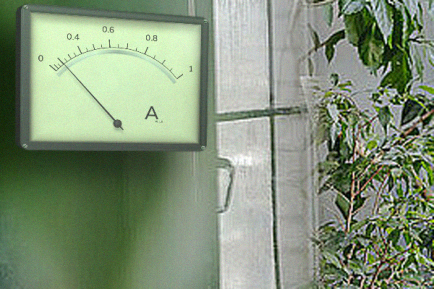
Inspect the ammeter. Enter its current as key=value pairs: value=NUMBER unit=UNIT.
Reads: value=0.2 unit=A
